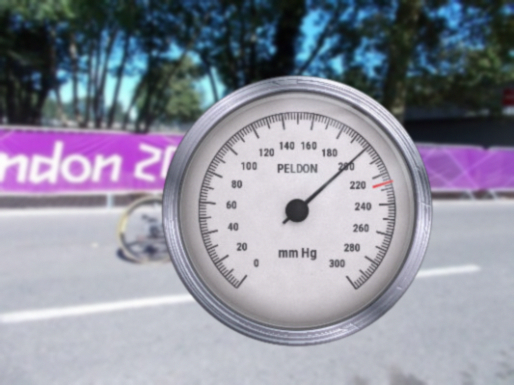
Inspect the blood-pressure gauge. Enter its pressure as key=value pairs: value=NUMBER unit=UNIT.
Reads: value=200 unit=mmHg
